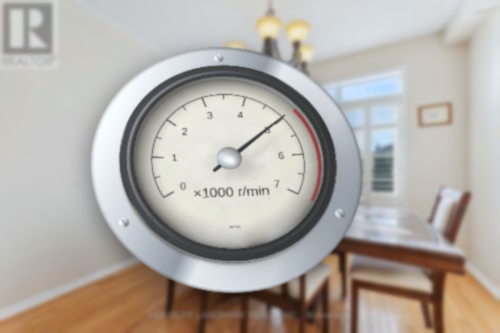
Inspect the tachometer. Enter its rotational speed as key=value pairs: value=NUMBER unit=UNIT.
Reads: value=5000 unit=rpm
